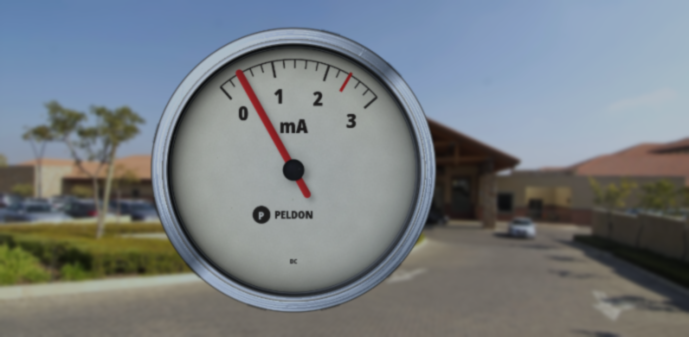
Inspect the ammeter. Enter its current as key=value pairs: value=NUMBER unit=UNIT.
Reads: value=0.4 unit=mA
